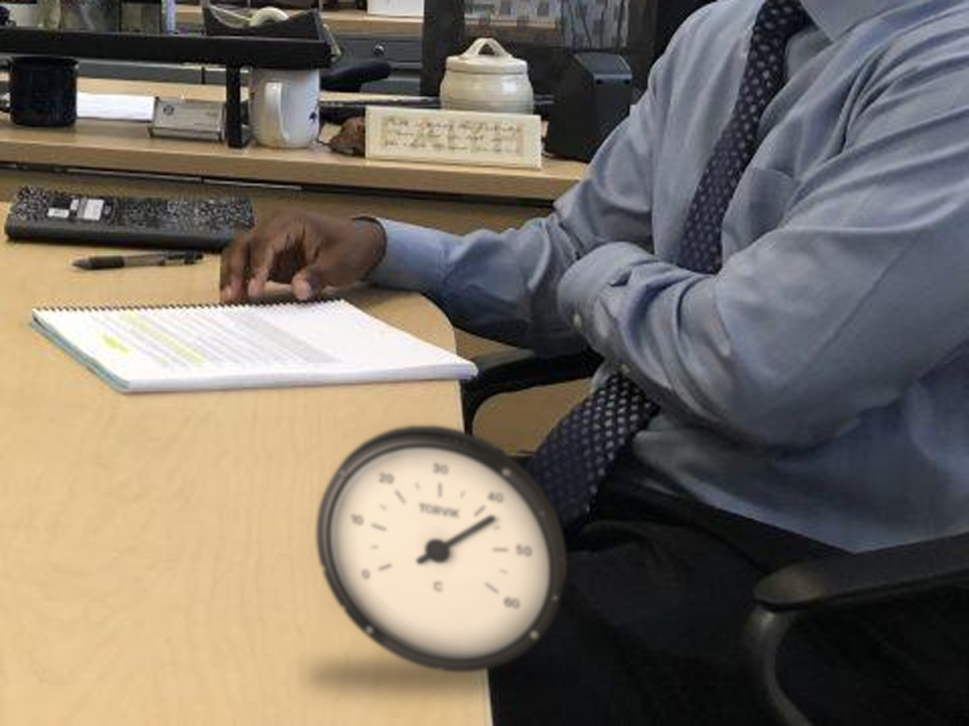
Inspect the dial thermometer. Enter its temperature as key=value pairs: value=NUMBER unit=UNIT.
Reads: value=42.5 unit=°C
